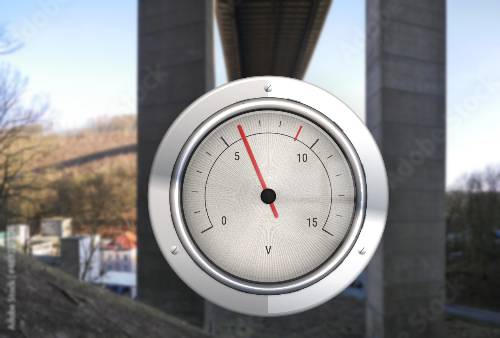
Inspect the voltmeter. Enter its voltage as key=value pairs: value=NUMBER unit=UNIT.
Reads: value=6 unit=V
